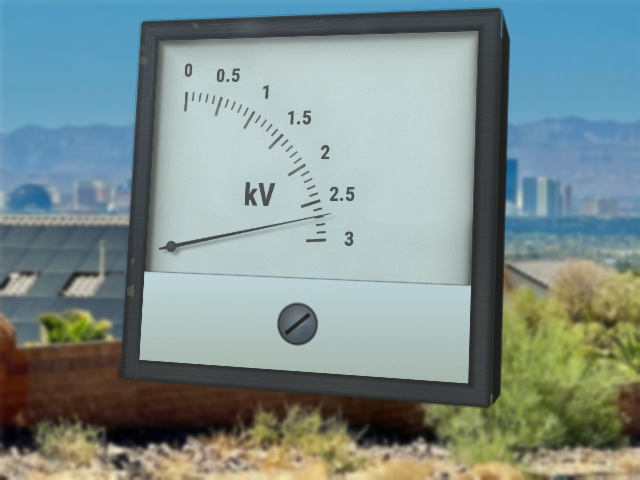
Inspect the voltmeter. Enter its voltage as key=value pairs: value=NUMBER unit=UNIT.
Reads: value=2.7 unit=kV
